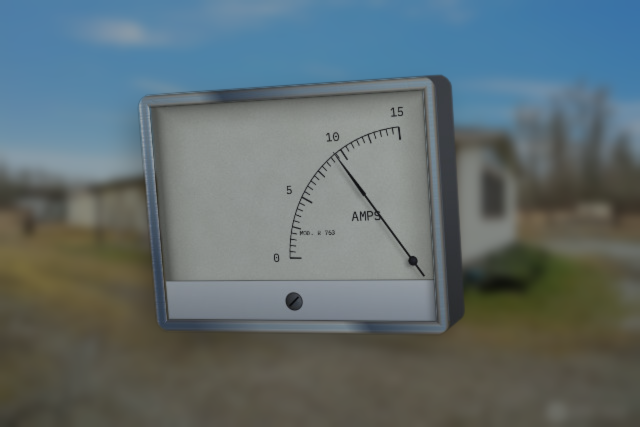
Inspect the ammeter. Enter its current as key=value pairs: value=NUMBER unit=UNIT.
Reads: value=9.5 unit=A
